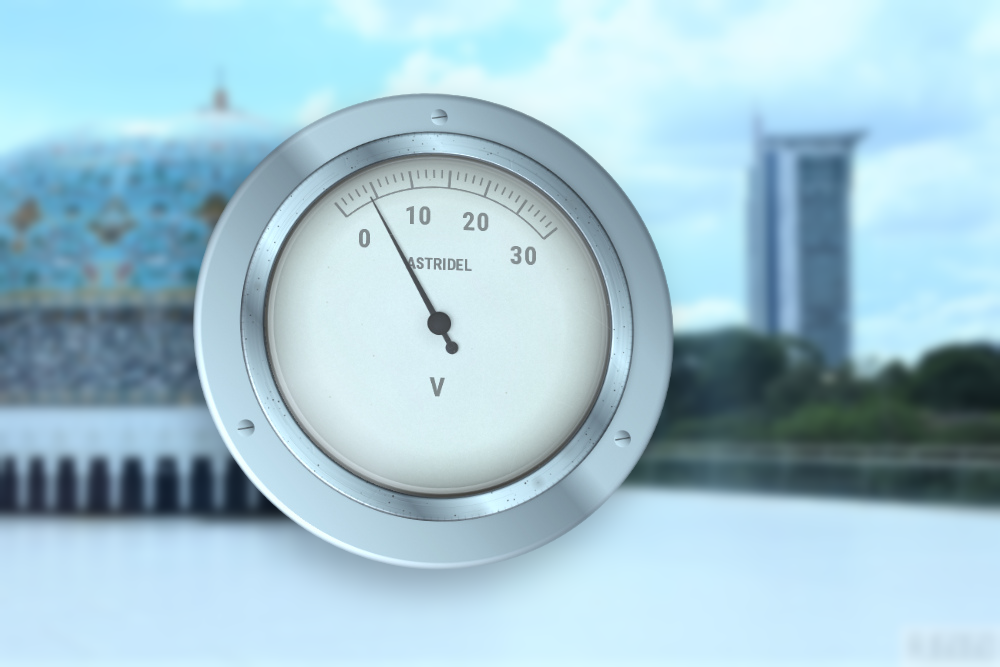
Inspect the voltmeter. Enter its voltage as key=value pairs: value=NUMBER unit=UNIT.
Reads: value=4 unit=V
